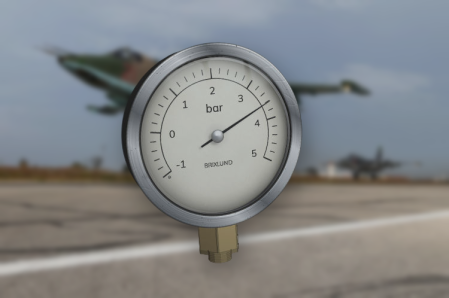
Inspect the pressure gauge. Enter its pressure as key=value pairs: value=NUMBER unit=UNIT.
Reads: value=3.6 unit=bar
